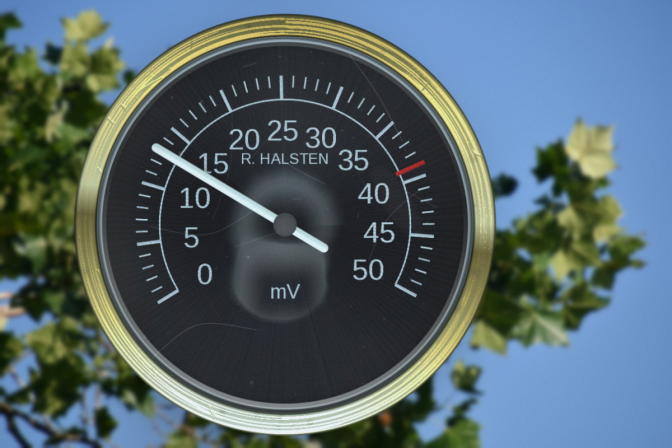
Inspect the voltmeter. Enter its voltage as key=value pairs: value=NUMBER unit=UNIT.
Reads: value=13 unit=mV
